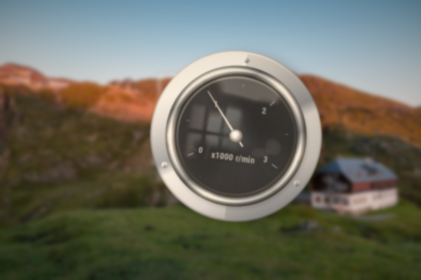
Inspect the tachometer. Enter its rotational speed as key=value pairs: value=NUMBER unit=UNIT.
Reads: value=1000 unit=rpm
